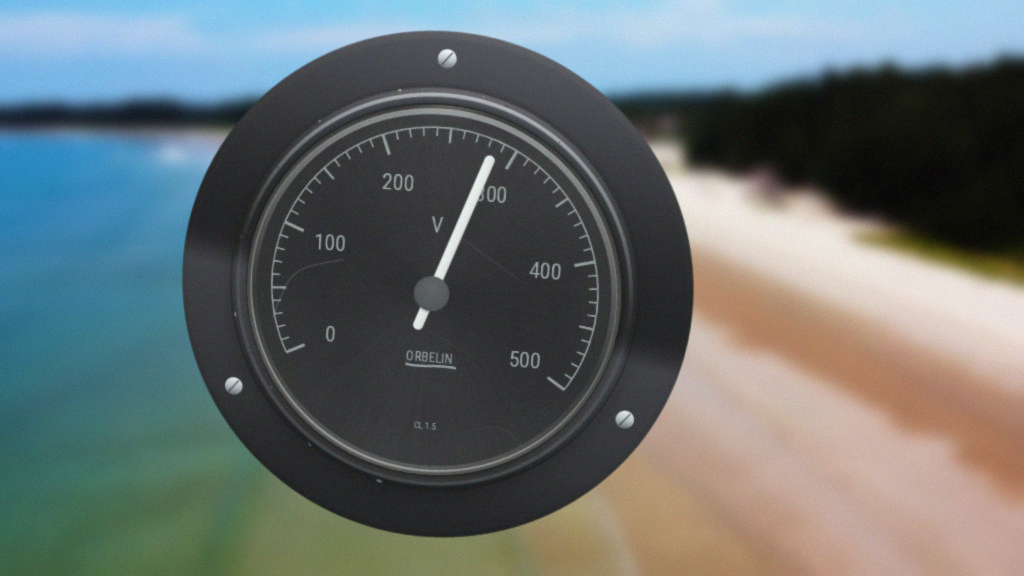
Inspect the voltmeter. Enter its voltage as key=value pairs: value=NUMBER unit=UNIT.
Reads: value=285 unit=V
